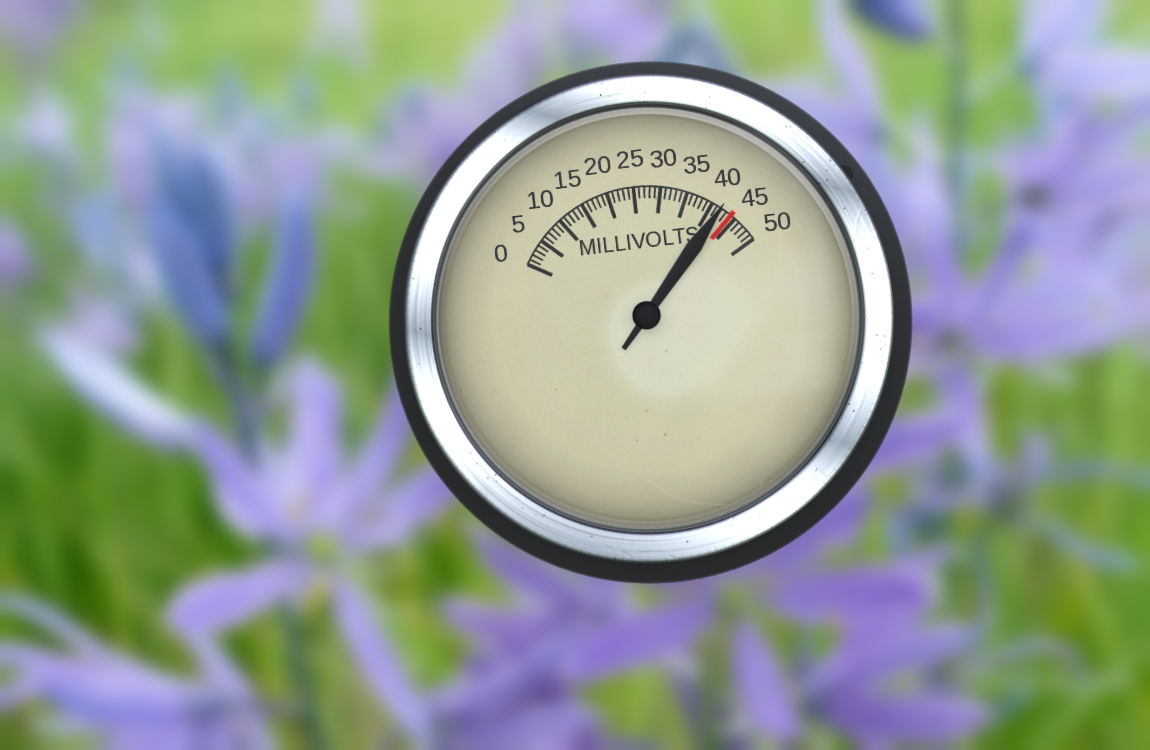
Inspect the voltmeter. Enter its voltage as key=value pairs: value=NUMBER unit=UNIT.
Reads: value=42 unit=mV
